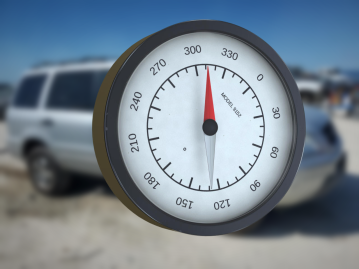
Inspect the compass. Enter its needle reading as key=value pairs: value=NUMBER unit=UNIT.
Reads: value=310 unit=°
